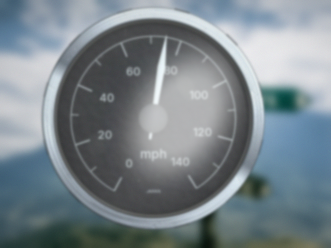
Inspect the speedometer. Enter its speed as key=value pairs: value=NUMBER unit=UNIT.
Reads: value=75 unit=mph
